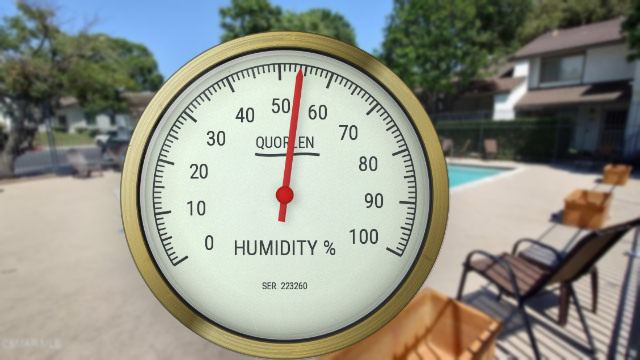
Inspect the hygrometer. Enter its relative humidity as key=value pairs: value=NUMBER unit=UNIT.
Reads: value=54 unit=%
